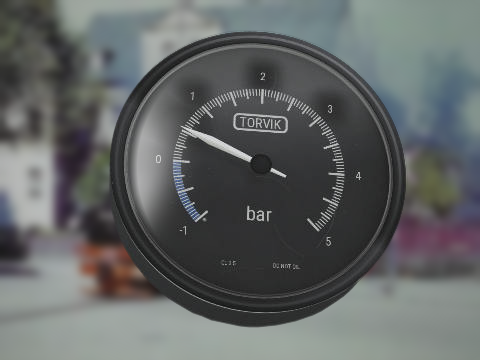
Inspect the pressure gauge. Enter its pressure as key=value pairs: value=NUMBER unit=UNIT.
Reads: value=0.5 unit=bar
